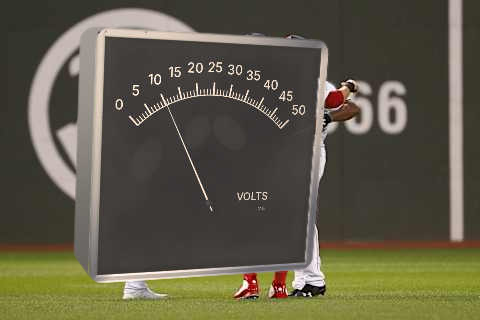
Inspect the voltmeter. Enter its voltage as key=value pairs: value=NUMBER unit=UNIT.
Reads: value=10 unit=V
